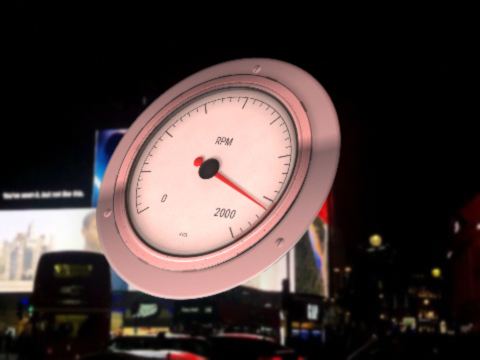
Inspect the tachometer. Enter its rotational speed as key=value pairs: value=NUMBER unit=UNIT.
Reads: value=1800 unit=rpm
